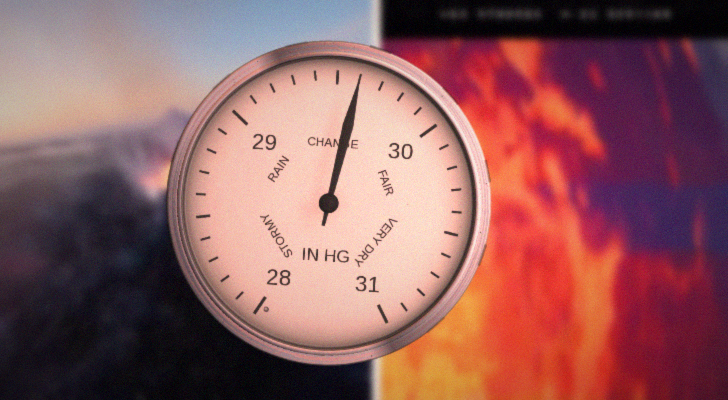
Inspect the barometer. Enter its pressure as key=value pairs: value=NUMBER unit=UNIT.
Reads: value=29.6 unit=inHg
